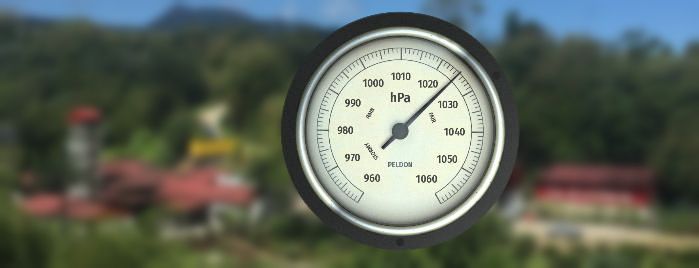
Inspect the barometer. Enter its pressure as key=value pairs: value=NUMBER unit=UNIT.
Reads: value=1025 unit=hPa
